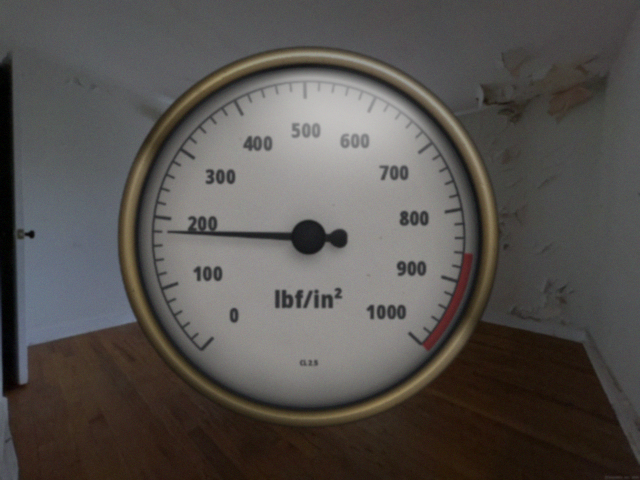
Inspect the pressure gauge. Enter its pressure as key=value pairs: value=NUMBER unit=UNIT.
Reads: value=180 unit=psi
